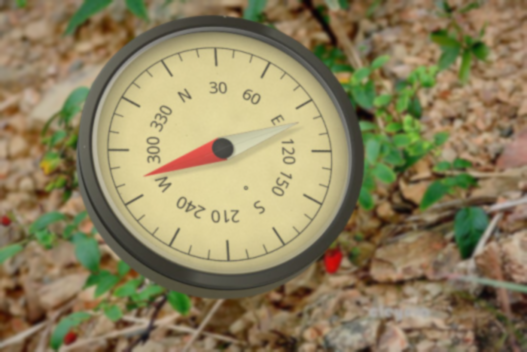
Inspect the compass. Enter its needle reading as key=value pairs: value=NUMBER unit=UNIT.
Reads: value=280 unit=°
